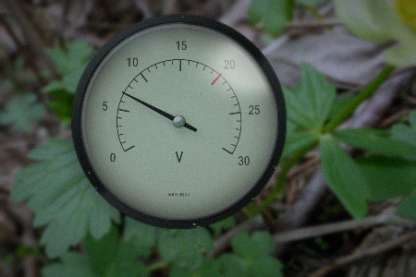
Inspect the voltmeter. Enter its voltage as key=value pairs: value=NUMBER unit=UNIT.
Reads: value=7 unit=V
